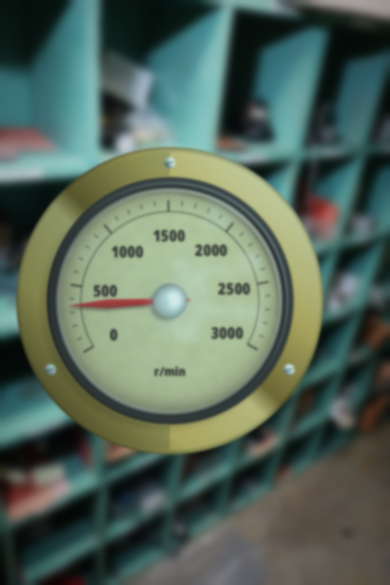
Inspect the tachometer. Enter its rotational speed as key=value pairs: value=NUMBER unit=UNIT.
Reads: value=350 unit=rpm
